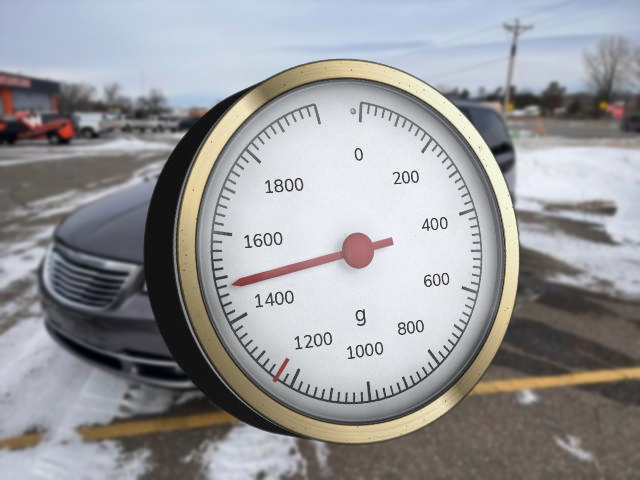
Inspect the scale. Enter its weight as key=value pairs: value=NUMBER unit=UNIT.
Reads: value=1480 unit=g
